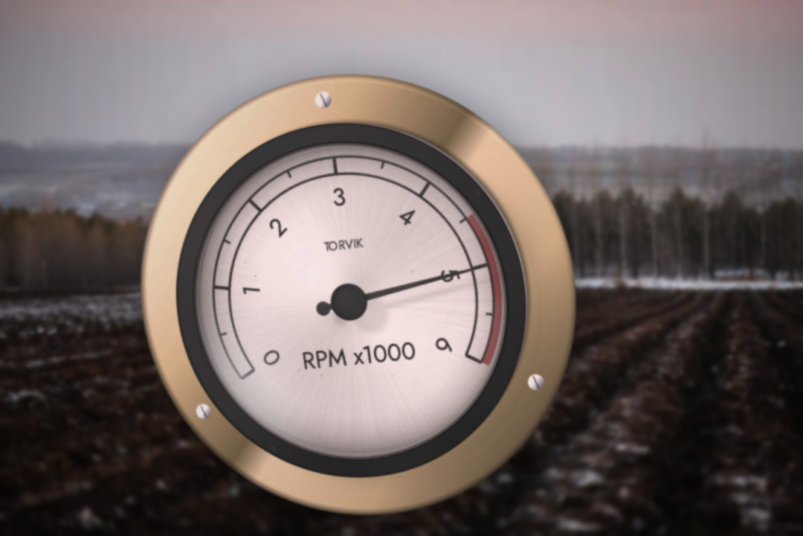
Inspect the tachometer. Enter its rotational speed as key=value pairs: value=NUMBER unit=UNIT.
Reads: value=5000 unit=rpm
